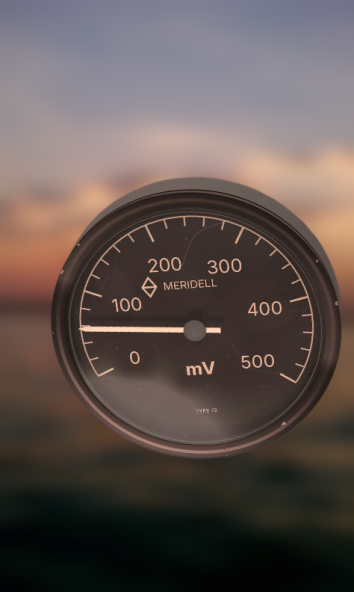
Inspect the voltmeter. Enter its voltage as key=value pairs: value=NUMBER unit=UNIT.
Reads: value=60 unit=mV
